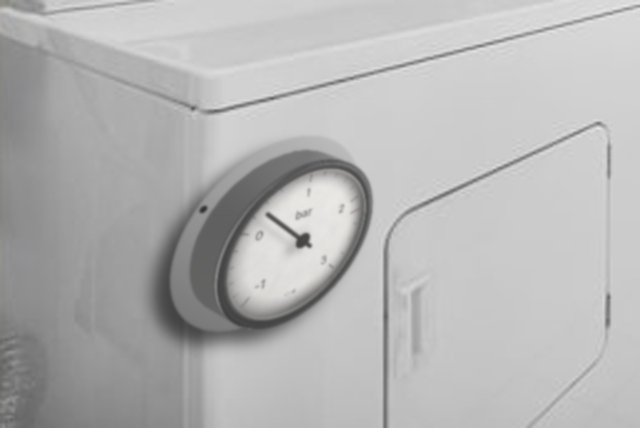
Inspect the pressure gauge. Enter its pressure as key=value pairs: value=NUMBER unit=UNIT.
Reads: value=0.3 unit=bar
